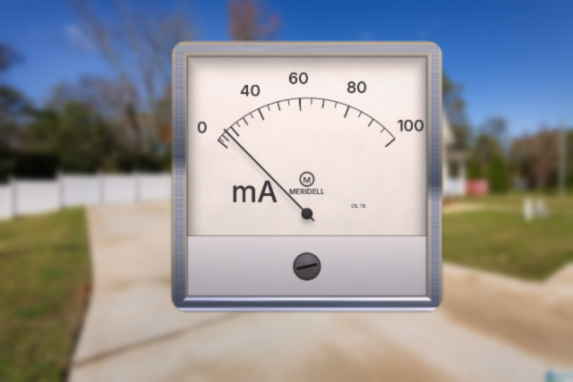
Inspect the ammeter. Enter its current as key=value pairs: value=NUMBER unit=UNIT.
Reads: value=15 unit=mA
